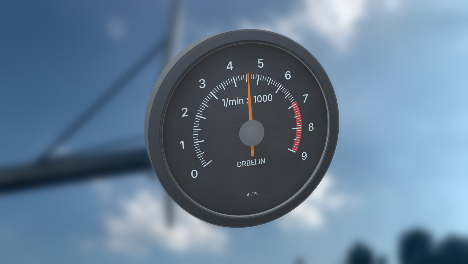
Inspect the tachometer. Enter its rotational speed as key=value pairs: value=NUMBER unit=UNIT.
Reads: value=4500 unit=rpm
